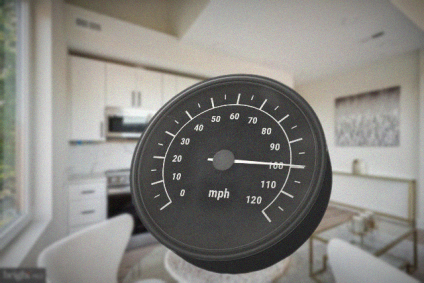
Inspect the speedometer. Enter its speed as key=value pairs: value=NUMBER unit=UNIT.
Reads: value=100 unit=mph
